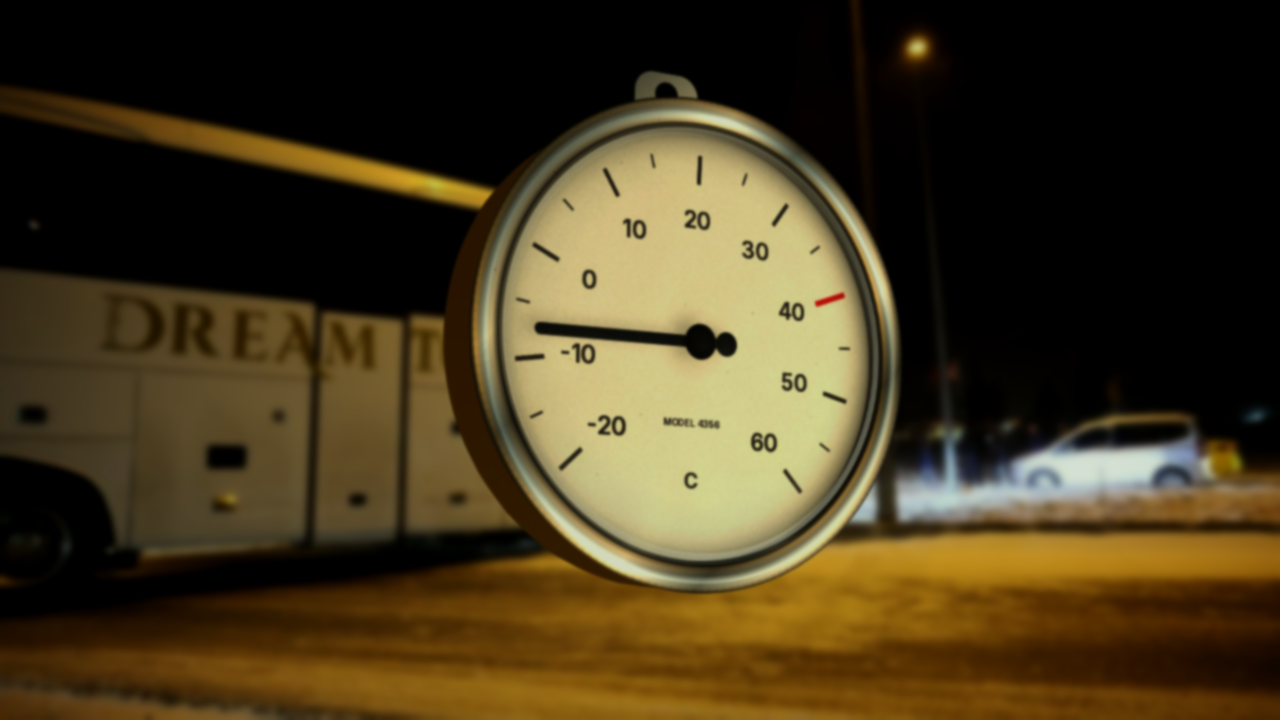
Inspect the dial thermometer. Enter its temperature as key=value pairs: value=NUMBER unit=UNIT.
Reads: value=-7.5 unit=°C
